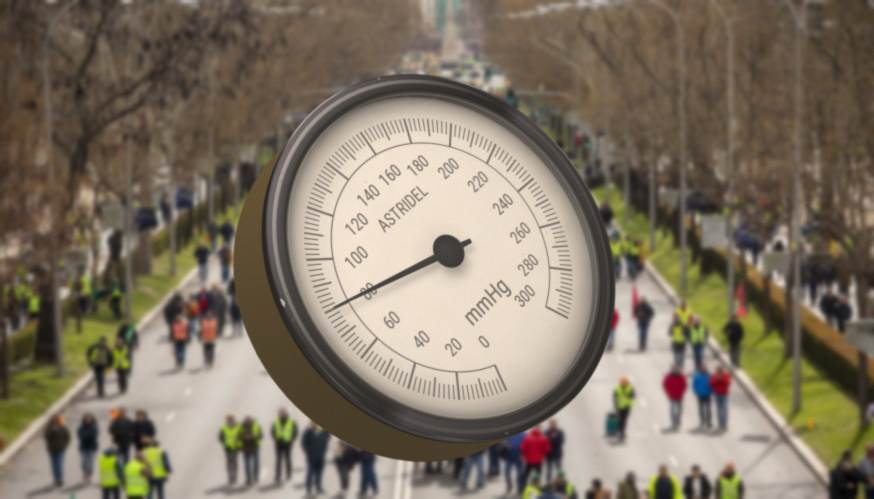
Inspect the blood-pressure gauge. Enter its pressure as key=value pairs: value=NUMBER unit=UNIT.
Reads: value=80 unit=mmHg
